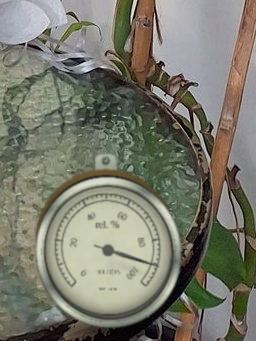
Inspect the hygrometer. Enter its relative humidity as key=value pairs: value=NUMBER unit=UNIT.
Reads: value=90 unit=%
